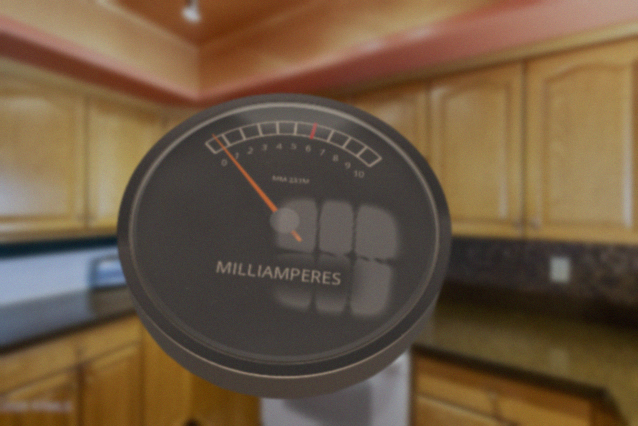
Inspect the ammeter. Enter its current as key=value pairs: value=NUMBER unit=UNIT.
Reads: value=0.5 unit=mA
